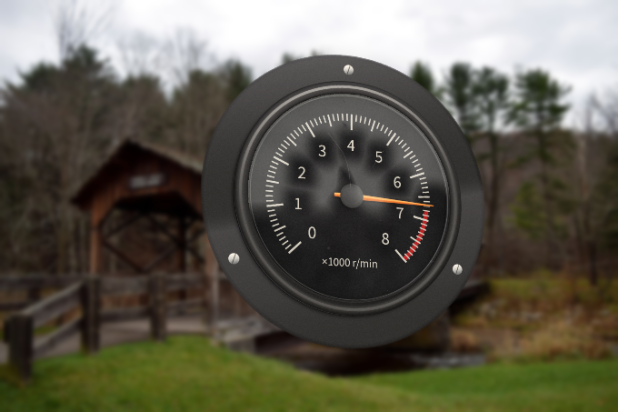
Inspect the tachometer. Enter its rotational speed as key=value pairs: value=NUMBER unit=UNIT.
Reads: value=6700 unit=rpm
